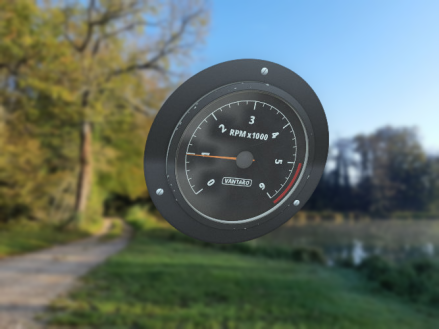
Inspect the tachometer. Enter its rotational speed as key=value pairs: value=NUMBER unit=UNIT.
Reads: value=1000 unit=rpm
